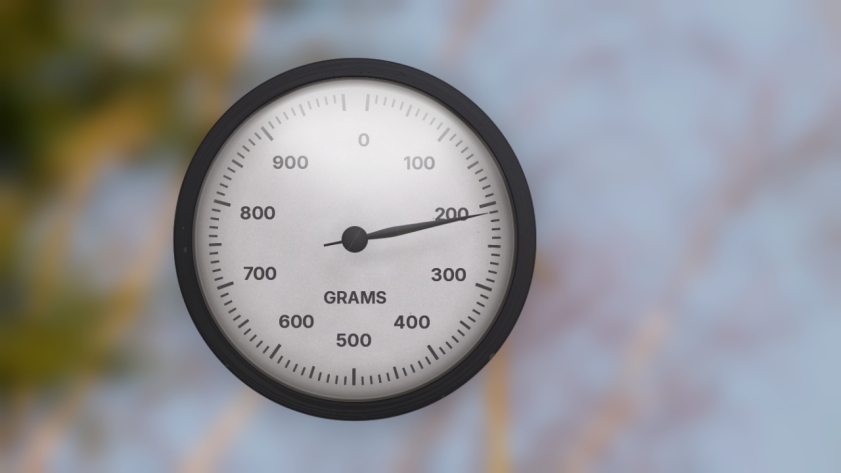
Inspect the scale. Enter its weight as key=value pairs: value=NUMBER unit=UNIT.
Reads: value=210 unit=g
